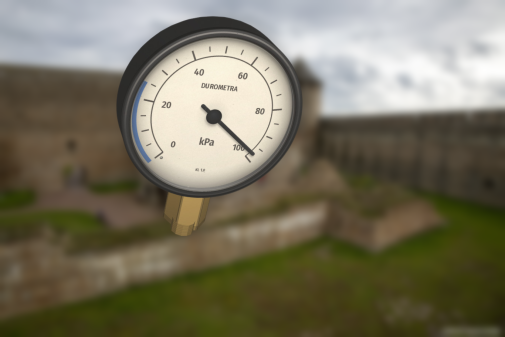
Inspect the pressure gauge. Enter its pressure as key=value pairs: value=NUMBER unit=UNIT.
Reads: value=97.5 unit=kPa
